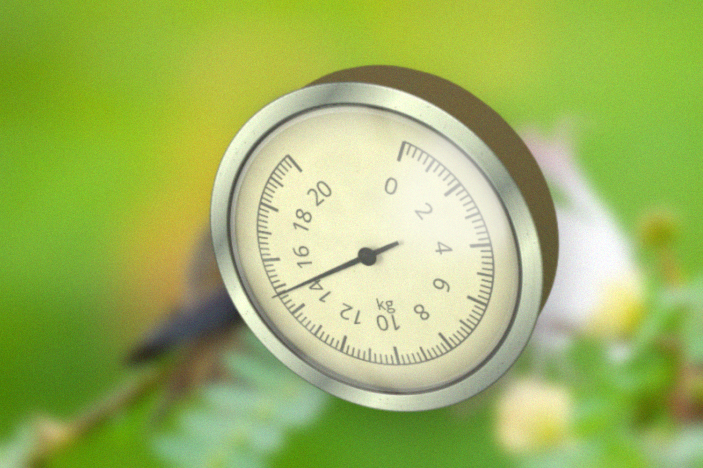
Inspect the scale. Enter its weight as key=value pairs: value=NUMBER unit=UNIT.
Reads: value=14.8 unit=kg
